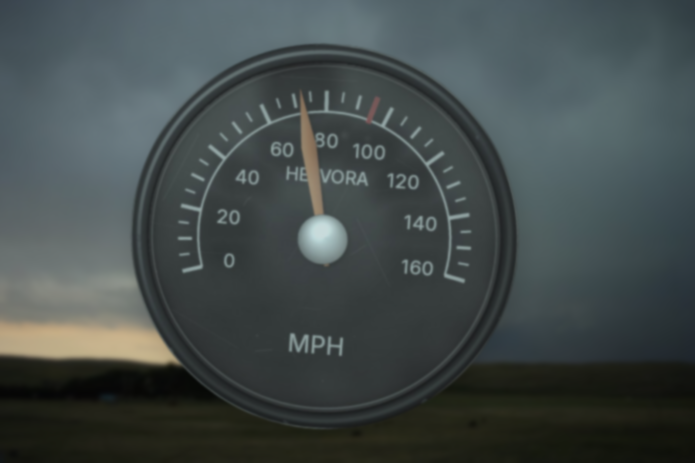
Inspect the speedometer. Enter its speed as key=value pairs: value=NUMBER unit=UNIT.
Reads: value=72.5 unit=mph
